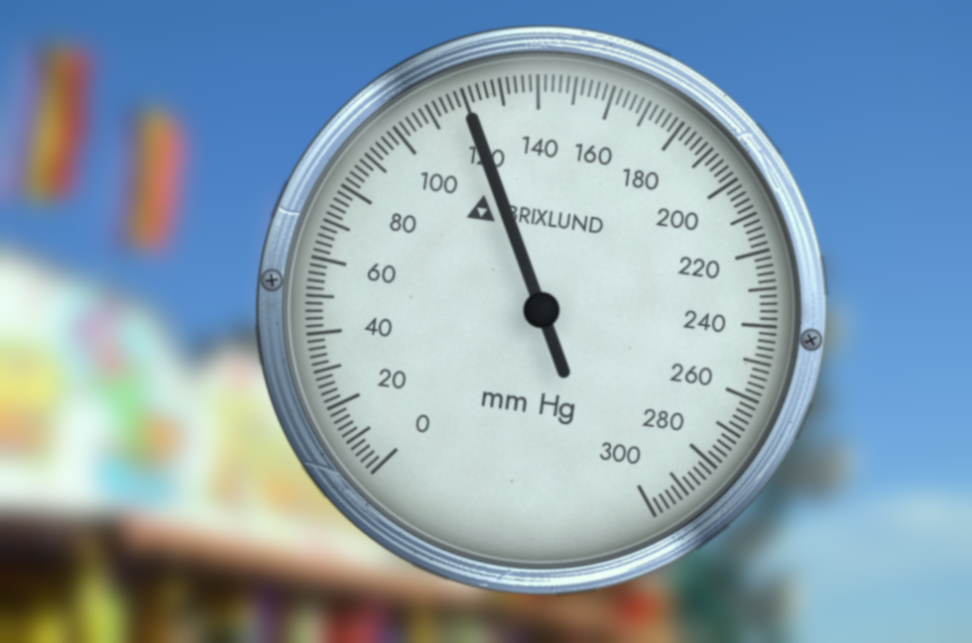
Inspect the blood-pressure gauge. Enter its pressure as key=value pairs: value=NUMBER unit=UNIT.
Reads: value=120 unit=mmHg
